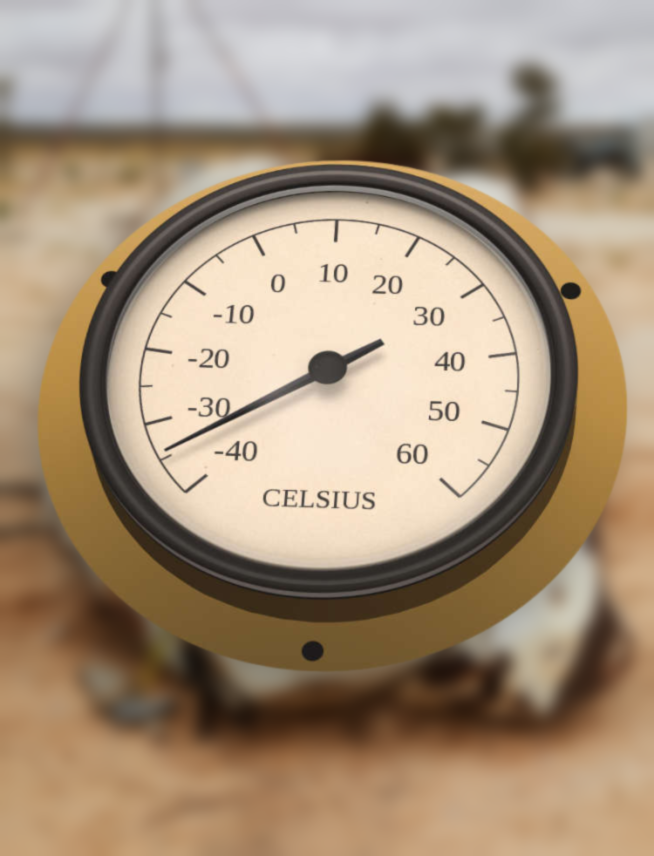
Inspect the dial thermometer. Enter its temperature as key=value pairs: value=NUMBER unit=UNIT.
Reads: value=-35 unit=°C
